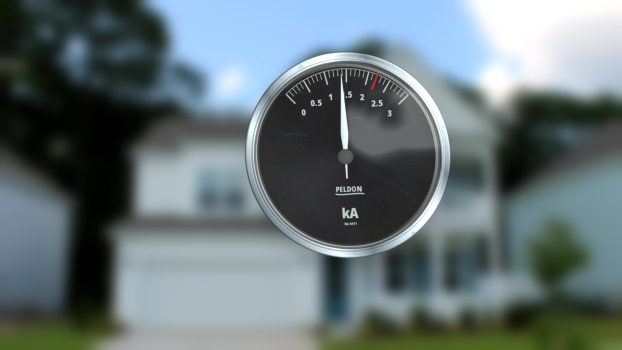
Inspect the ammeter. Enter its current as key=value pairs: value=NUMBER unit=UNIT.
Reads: value=1.4 unit=kA
